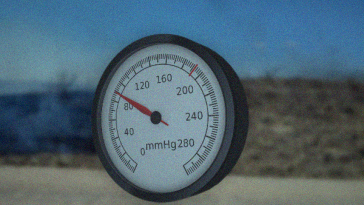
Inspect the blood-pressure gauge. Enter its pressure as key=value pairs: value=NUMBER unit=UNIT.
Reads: value=90 unit=mmHg
